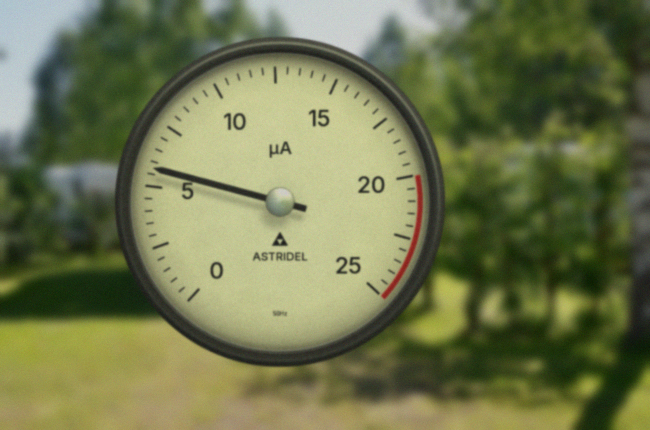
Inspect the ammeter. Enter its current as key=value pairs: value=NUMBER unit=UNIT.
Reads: value=5.75 unit=µA
